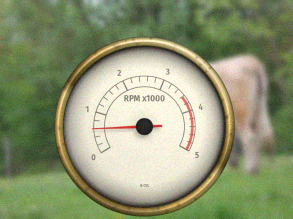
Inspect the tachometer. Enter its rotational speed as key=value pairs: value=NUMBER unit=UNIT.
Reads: value=600 unit=rpm
